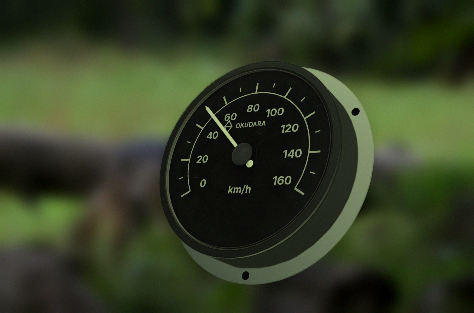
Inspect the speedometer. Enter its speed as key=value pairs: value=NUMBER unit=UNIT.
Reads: value=50 unit=km/h
